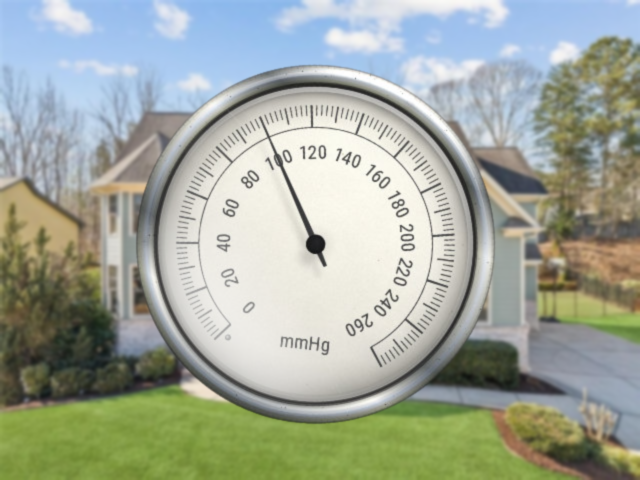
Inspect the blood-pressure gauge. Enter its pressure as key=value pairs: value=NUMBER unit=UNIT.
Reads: value=100 unit=mmHg
